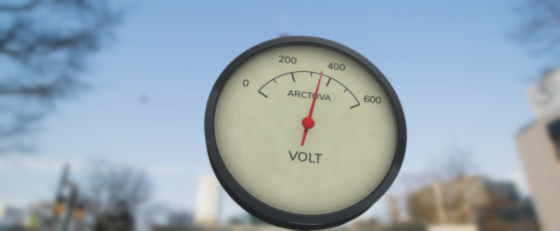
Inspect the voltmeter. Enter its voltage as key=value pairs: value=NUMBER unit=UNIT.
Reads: value=350 unit=V
